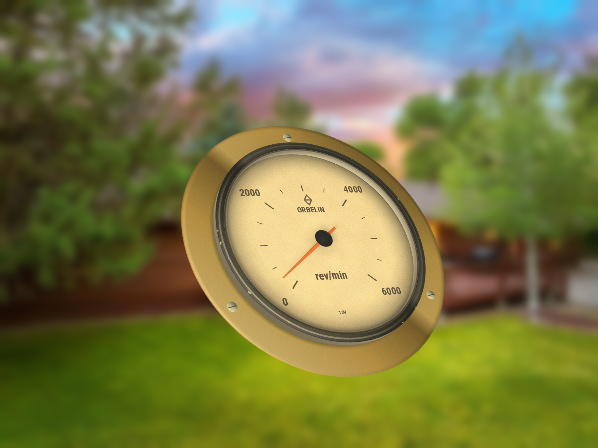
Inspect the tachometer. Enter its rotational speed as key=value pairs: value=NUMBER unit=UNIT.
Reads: value=250 unit=rpm
